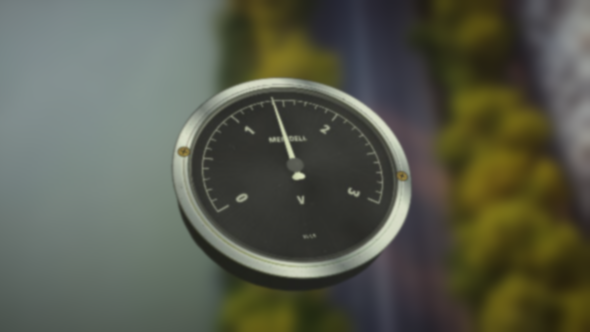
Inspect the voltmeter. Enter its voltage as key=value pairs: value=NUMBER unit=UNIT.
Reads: value=1.4 unit=V
